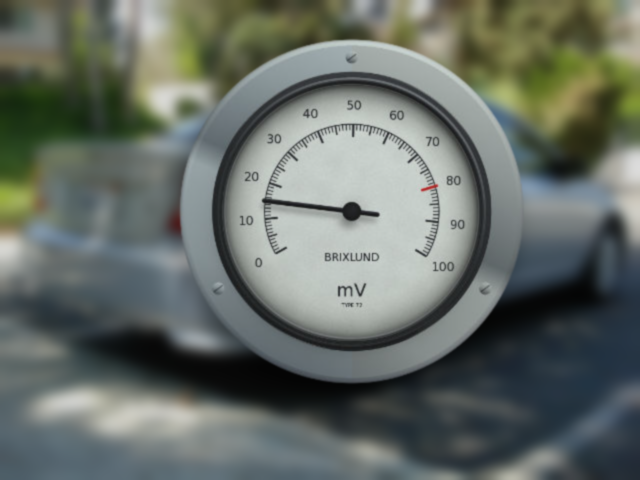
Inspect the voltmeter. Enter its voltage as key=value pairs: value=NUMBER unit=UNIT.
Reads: value=15 unit=mV
